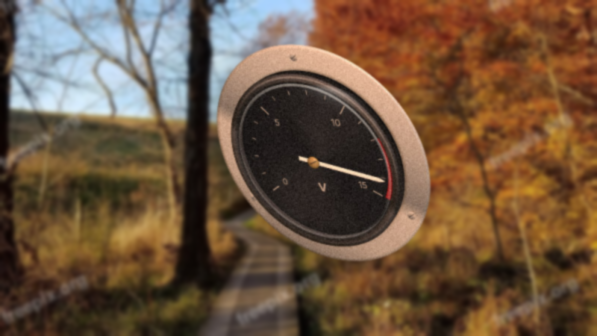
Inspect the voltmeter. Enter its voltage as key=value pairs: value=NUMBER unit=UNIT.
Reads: value=14 unit=V
